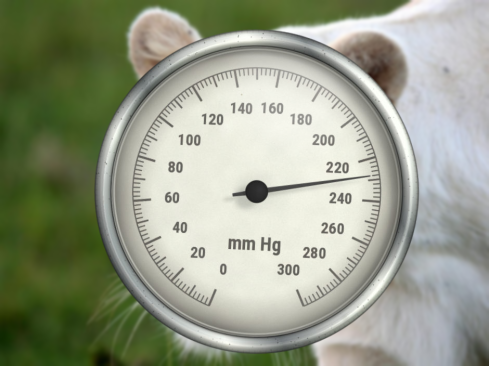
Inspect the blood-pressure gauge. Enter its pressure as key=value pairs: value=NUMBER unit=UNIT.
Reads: value=228 unit=mmHg
